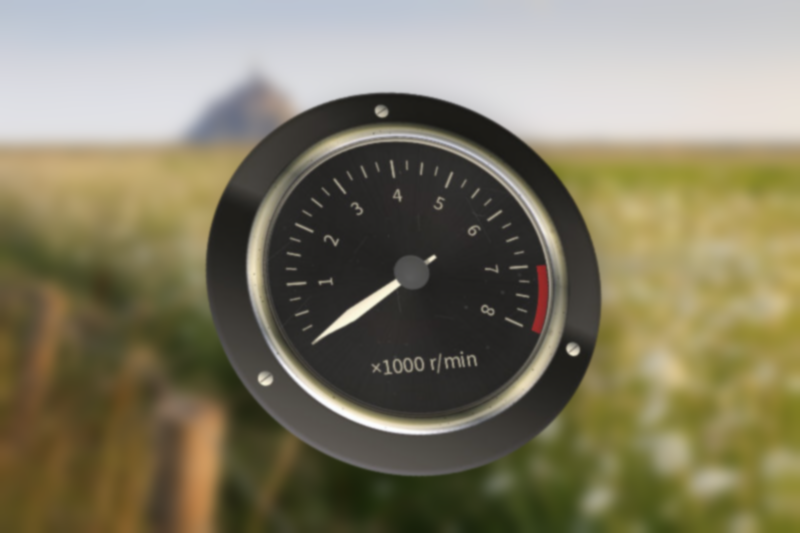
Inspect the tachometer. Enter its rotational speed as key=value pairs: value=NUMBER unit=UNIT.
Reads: value=0 unit=rpm
